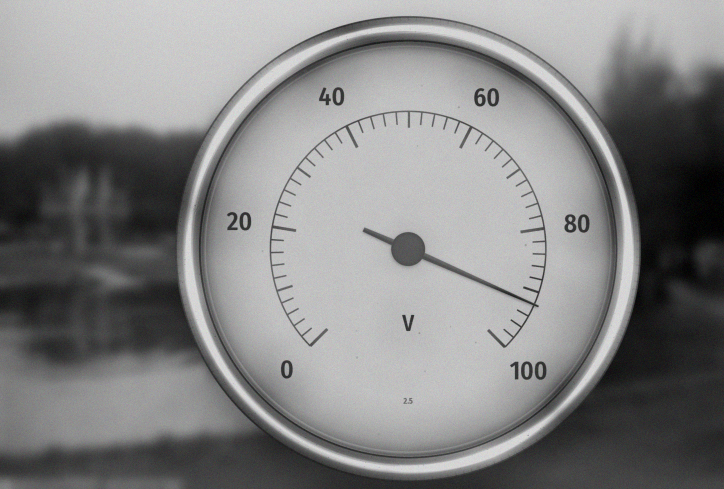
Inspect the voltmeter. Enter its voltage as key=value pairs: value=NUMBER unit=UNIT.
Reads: value=92 unit=V
